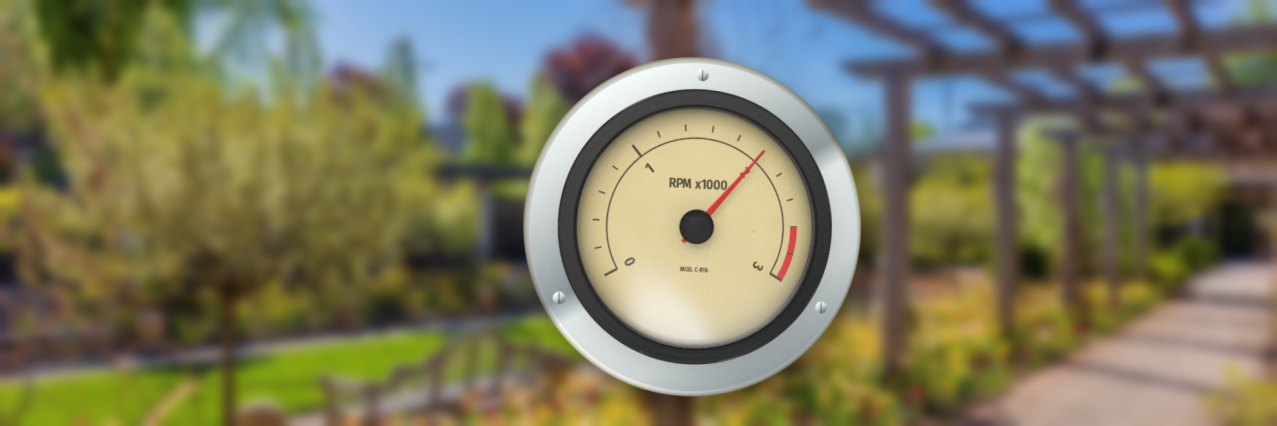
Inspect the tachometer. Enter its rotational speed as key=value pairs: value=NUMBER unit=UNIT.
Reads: value=2000 unit=rpm
